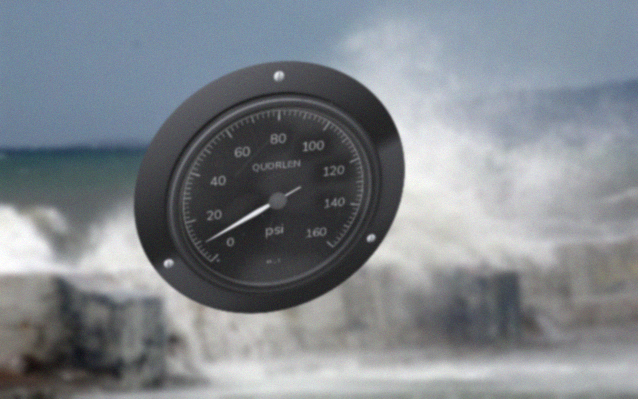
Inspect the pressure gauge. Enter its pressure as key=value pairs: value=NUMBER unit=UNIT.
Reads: value=10 unit=psi
